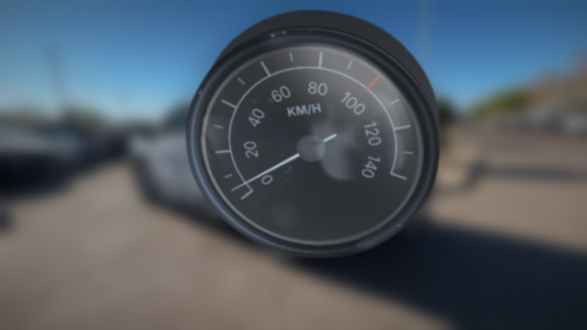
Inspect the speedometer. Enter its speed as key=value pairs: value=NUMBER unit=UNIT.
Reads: value=5 unit=km/h
